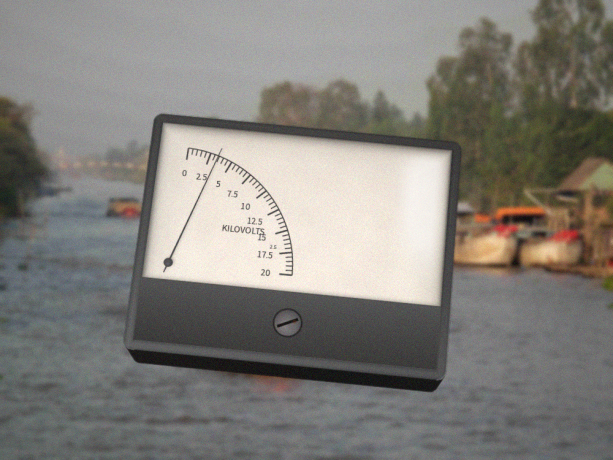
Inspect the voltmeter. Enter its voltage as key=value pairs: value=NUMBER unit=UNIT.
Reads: value=3.5 unit=kV
